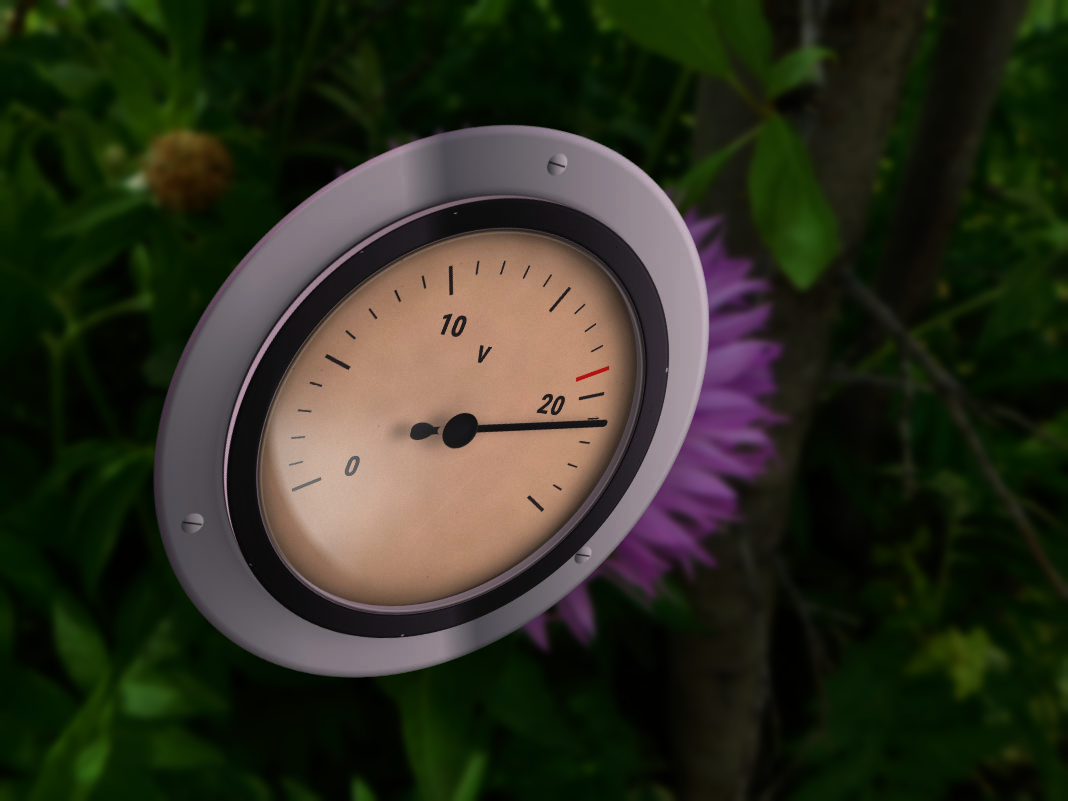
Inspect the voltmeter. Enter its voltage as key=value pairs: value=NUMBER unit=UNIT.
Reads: value=21 unit=V
